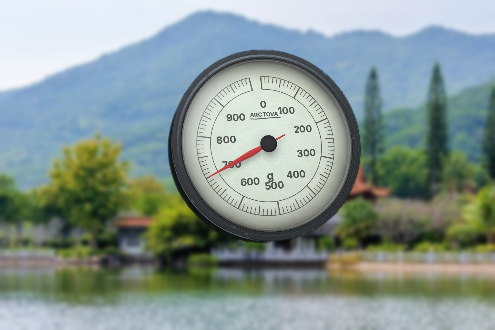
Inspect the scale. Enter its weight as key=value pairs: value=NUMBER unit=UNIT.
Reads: value=700 unit=g
